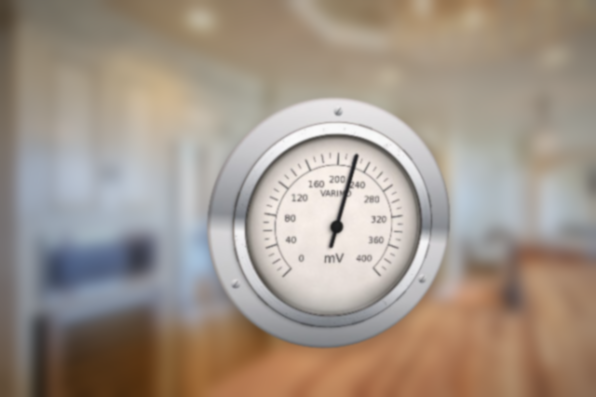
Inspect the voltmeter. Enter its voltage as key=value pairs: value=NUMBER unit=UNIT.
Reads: value=220 unit=mV
